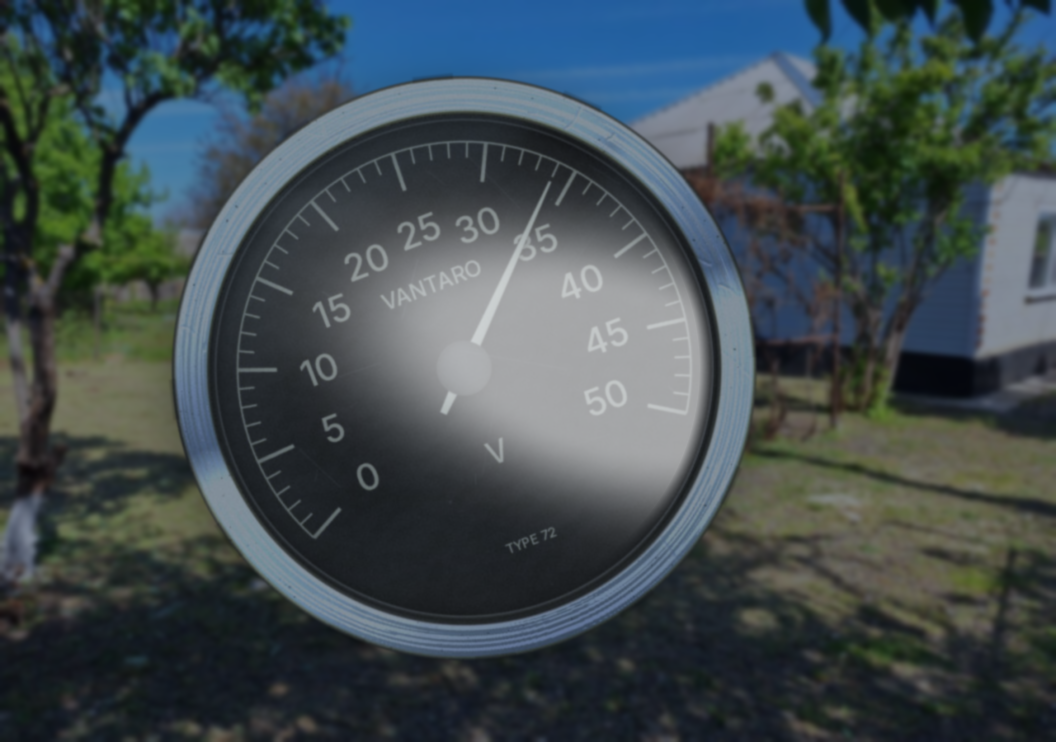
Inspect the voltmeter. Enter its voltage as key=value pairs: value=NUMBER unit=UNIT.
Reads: value=34 unit=V
